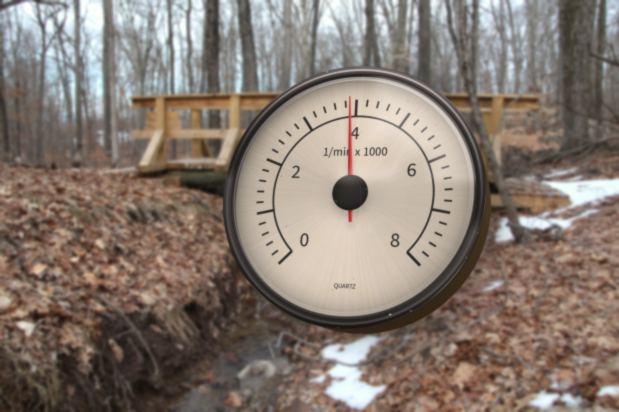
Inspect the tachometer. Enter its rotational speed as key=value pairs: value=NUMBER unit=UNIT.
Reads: value=3900 unit=rpm
